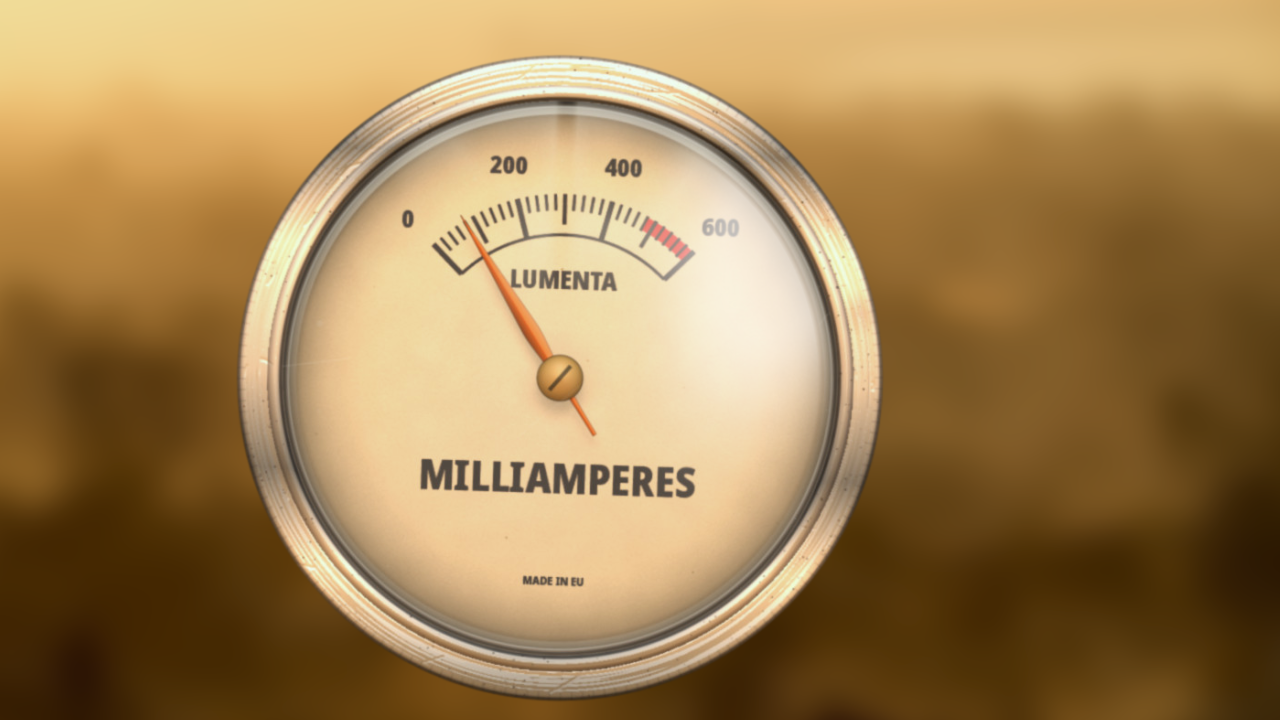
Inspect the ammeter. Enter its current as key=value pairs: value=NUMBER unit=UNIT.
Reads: value=80 unit=mA
